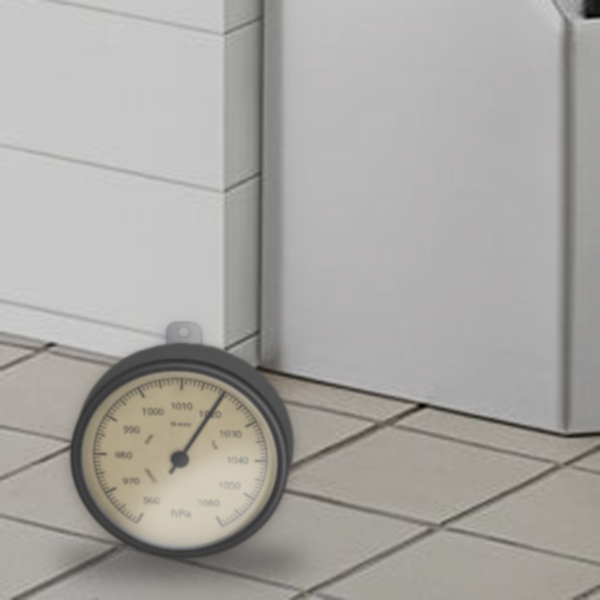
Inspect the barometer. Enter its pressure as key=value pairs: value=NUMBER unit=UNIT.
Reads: value=1020 unit=hPa
